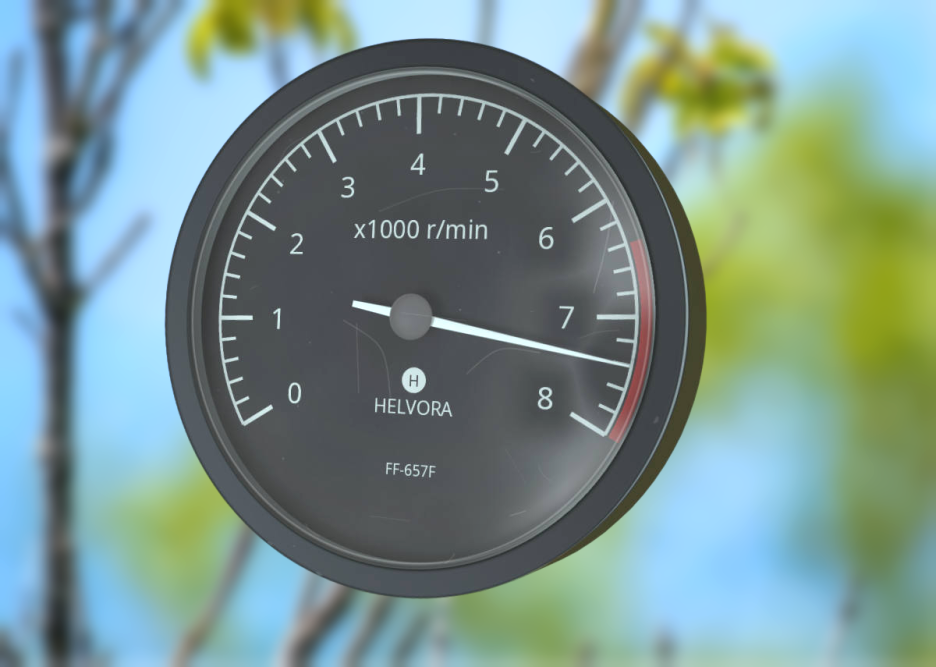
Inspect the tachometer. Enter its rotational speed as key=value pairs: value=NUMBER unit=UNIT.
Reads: value=7400 unit=rpm
